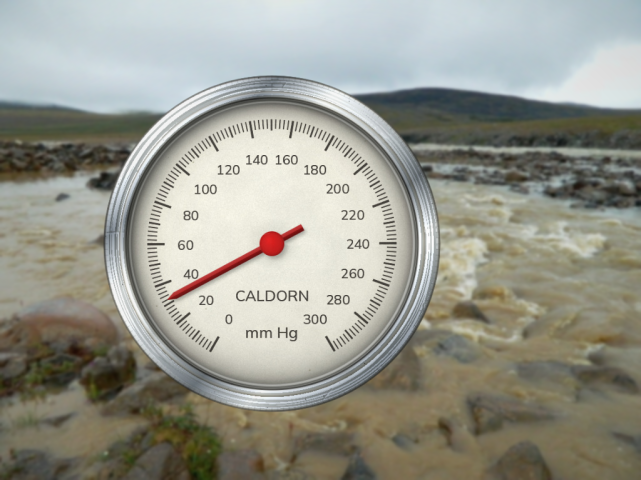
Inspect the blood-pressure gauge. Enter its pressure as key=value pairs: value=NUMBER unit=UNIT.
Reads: value=32 unit=mmHg
